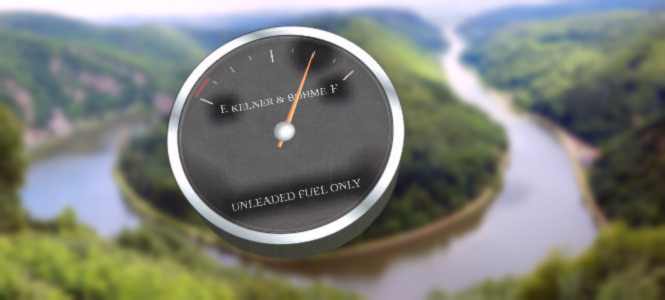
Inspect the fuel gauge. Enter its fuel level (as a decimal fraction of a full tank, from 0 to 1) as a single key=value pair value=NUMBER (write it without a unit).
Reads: value=0.75
